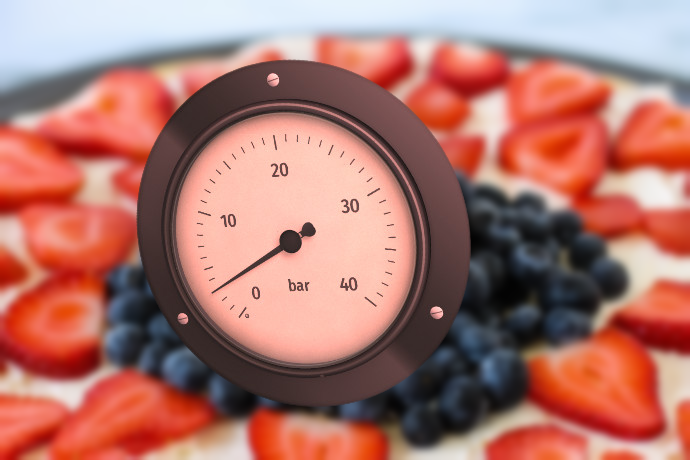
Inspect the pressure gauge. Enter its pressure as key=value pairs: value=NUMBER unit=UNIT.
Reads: value=3 unit=bar
